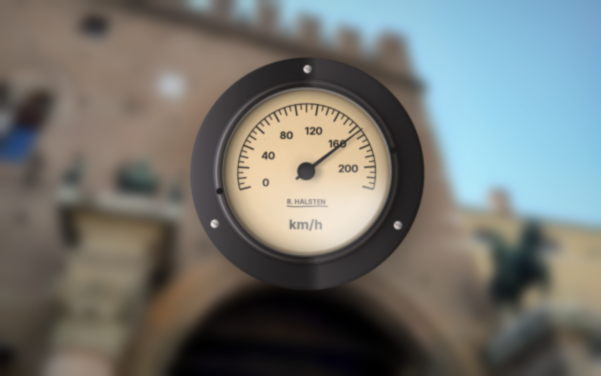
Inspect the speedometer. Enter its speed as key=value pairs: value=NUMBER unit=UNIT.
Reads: value=165 unit=km/h
